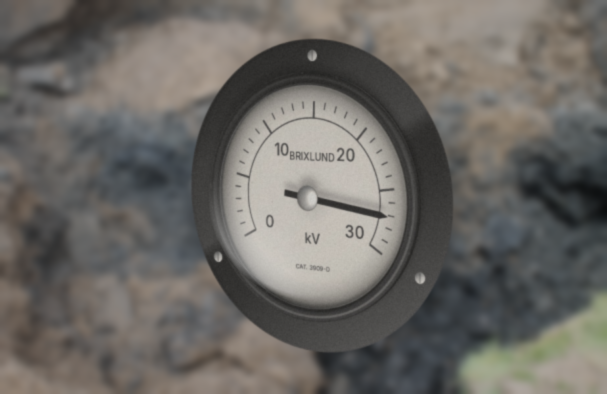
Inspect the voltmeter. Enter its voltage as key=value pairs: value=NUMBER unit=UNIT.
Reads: value=27 unit=kV
